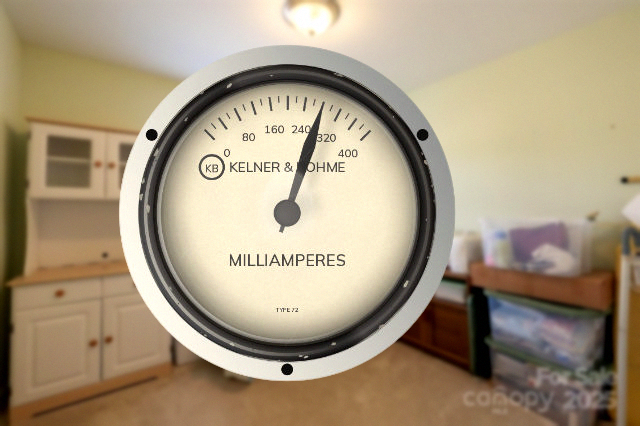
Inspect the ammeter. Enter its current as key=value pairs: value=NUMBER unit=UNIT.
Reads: value=280 unit=mA
